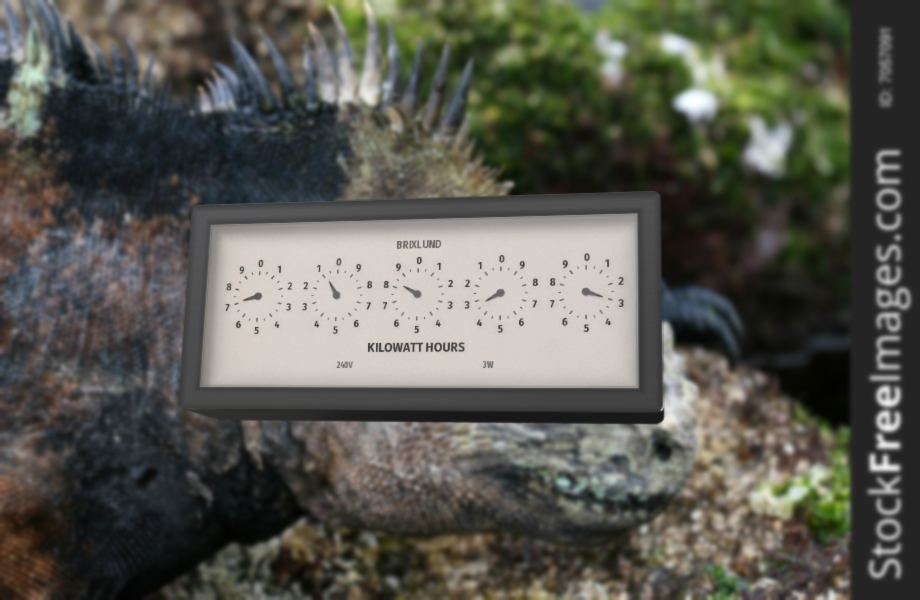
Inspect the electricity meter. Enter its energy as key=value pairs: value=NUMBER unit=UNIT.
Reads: value=70833 unit=kWh
